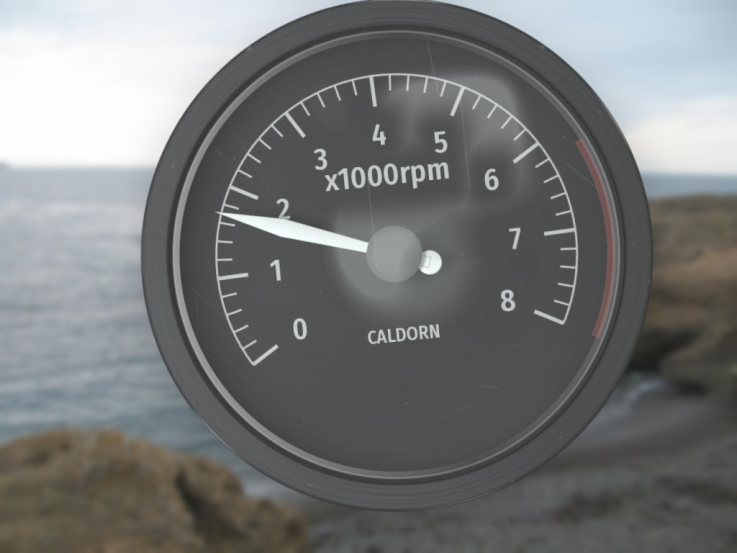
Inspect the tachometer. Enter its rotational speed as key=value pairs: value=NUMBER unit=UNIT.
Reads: value=1700 unit=rpm
